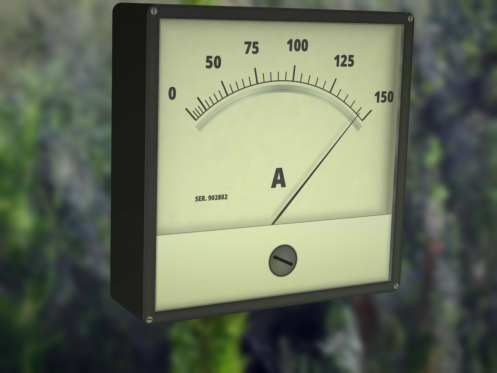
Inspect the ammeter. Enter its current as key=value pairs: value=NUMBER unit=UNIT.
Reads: value=145 unit=A
